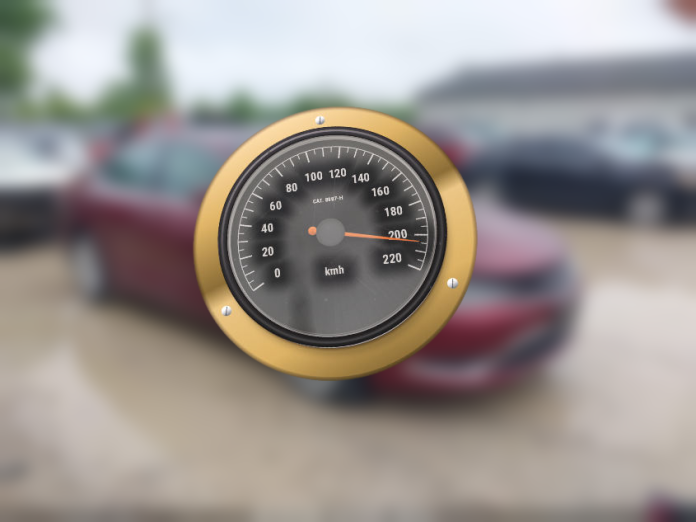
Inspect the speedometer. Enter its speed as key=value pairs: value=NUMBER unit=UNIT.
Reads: value=205 unit=km/h
